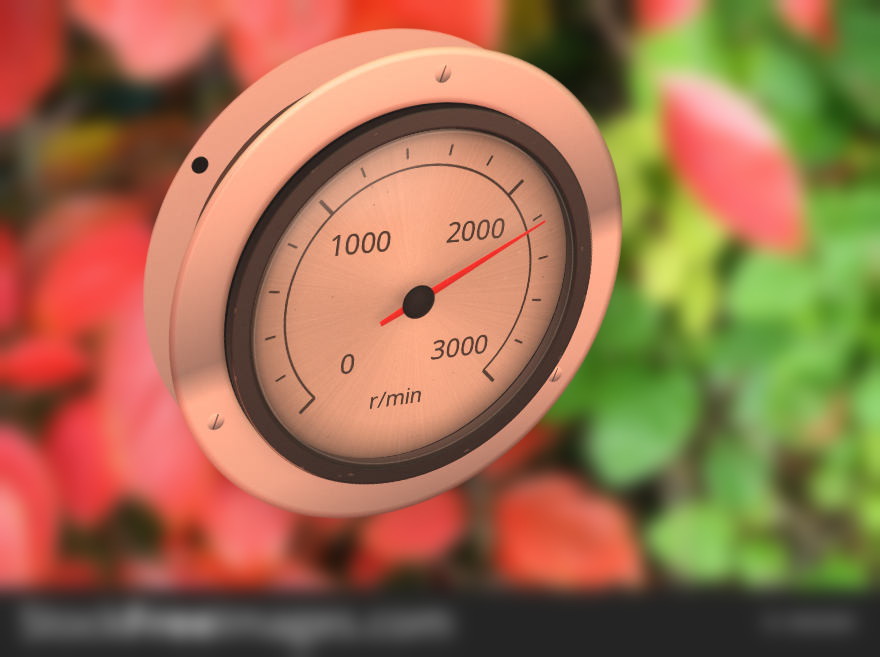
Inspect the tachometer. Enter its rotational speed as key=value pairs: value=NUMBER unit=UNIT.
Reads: value=2200 unit=rpm
